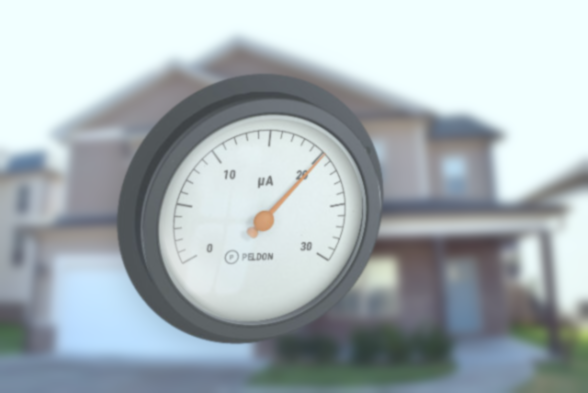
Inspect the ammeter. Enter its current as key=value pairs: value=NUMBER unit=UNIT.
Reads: value=20 unit=µA
